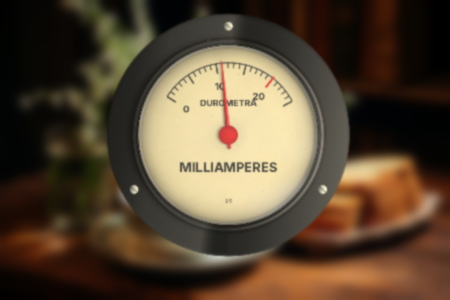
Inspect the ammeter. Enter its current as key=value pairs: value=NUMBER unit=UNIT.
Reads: value=11 unit=mA
